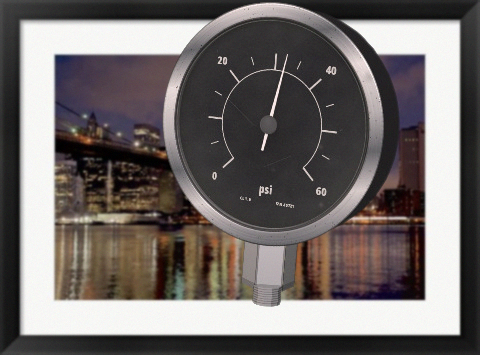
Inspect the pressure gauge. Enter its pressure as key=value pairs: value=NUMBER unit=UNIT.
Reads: value=32.5 unit=psi
